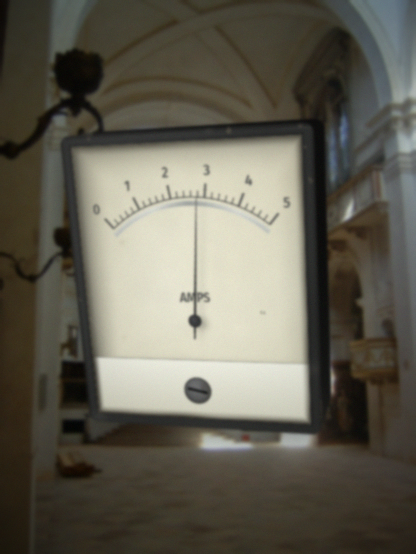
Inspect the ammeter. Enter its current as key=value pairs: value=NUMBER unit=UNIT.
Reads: value=2.8 unit=A
